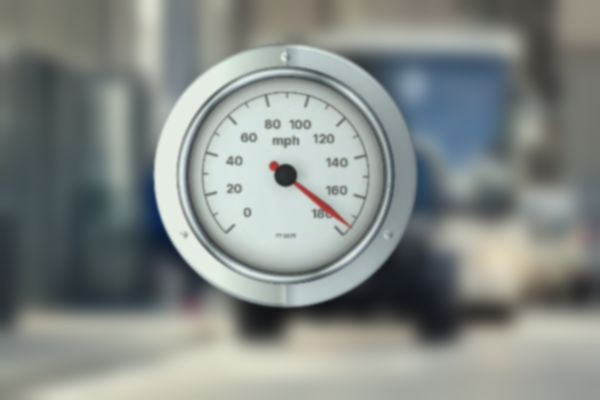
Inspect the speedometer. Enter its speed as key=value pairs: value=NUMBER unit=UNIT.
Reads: value=175 unit=mph
